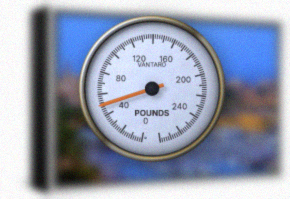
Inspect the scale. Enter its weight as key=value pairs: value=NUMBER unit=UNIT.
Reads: value=50 unit=lb
